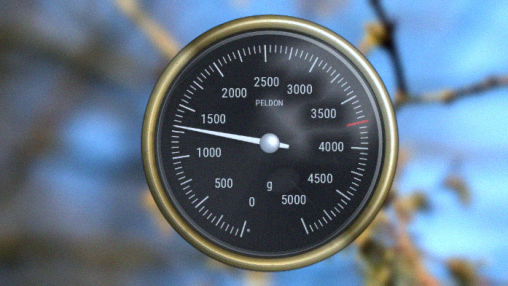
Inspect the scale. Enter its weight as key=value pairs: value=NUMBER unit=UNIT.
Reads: value=1300 unit=g
